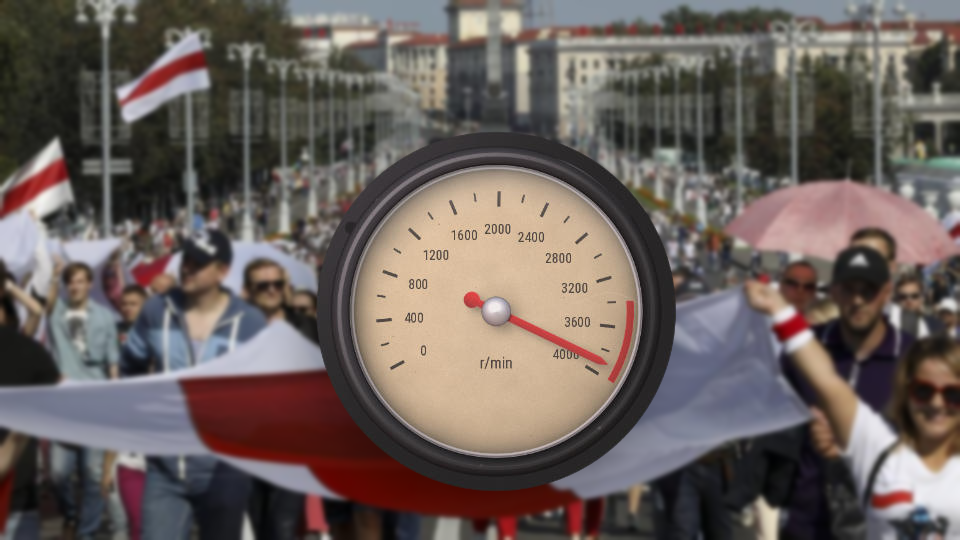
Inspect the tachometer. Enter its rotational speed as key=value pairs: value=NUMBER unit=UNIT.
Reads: value=3900 unit=rpm
